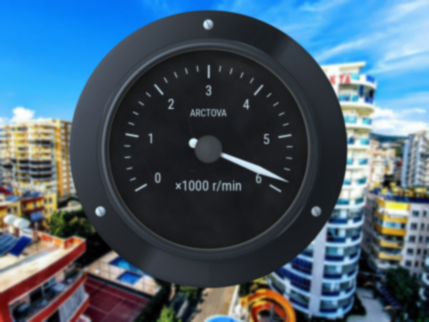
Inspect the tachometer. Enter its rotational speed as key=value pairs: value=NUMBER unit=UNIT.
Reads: value=5800 unit=rpm
